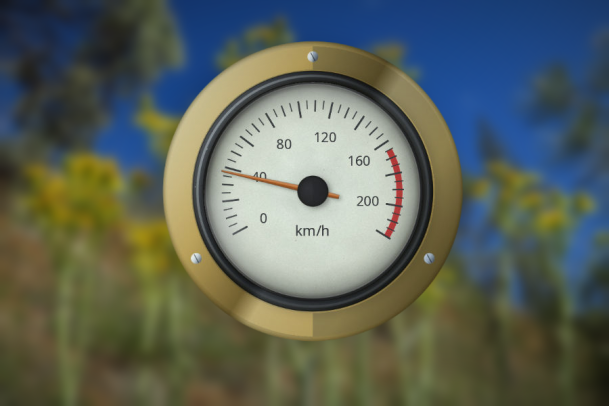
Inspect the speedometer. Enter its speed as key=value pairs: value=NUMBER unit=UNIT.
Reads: value=37.5 unit=km/h
